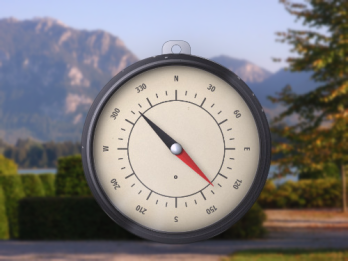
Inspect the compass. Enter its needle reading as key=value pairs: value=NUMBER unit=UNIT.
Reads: value=135 unit=°
